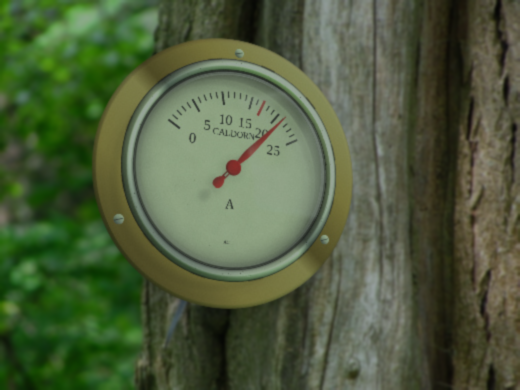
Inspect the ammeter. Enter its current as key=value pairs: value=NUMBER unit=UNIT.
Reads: value=21 unit=A
